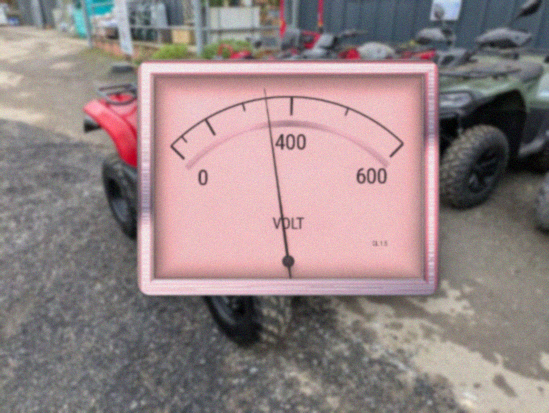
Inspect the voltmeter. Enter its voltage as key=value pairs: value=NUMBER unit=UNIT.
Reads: value=350 unit=V
